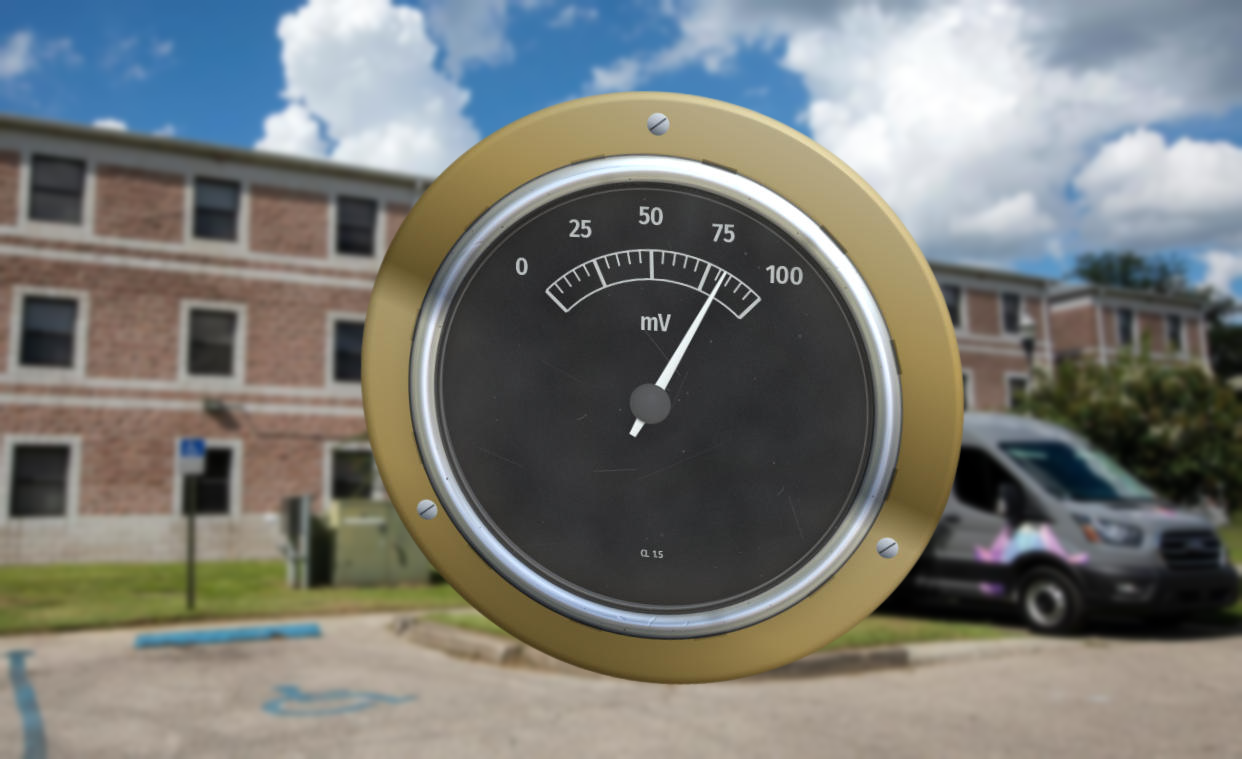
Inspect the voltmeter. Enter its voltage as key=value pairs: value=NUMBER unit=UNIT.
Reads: value=82.5 unit=mV
